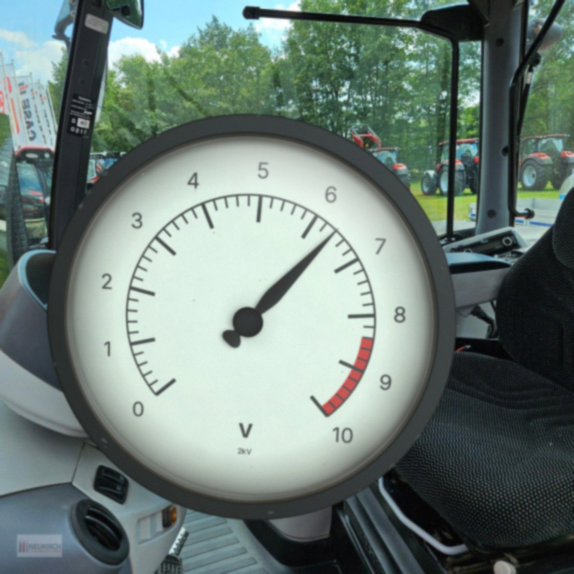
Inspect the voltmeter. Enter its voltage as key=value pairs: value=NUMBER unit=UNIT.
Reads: value=6.4 unit=V
